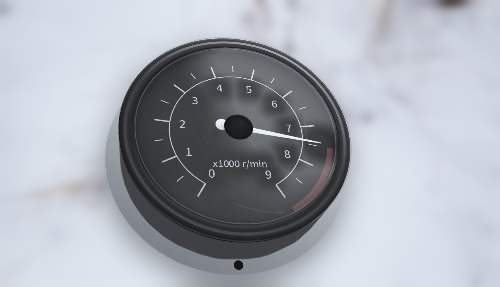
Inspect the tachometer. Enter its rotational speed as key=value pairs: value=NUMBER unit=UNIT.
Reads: value=7500 unit=rpm
